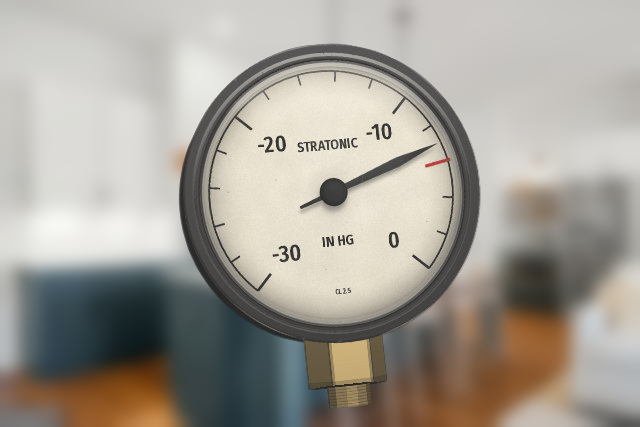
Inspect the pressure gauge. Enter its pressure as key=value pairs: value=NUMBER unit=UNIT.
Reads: value=-7 unit=inHg
